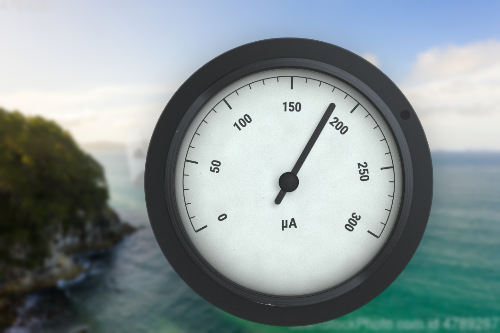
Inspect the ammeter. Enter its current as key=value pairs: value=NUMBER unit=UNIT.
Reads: value=185 unit=µA
